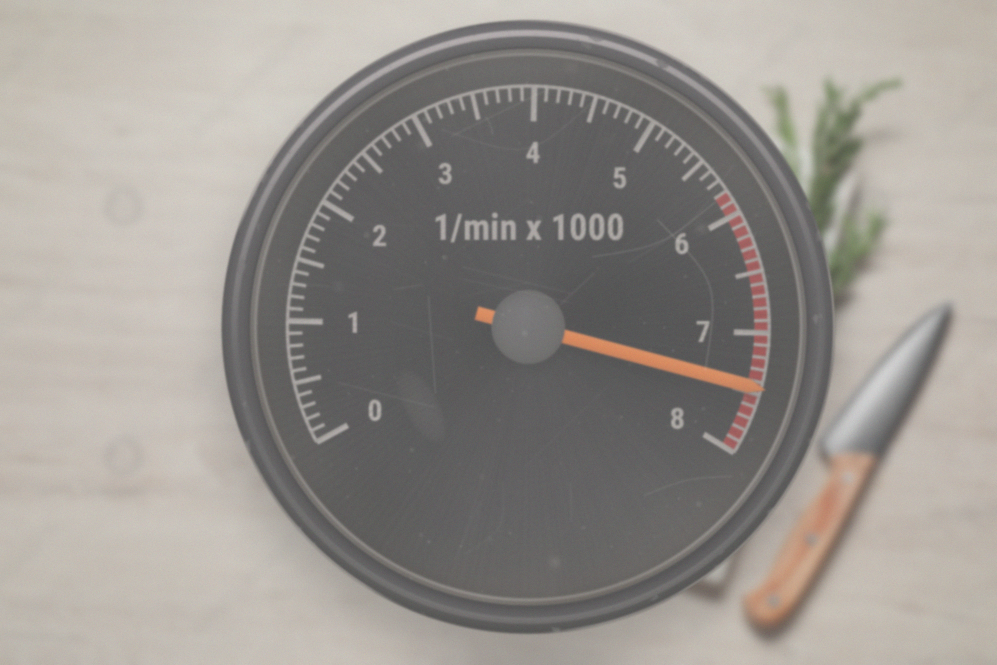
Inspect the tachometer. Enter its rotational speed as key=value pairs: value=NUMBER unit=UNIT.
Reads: value=7450 unit=rpm
